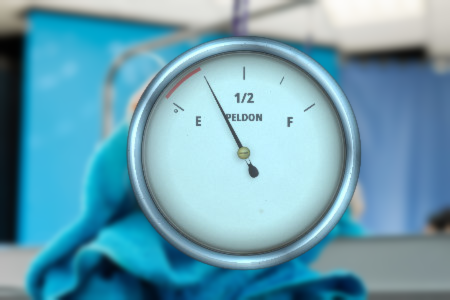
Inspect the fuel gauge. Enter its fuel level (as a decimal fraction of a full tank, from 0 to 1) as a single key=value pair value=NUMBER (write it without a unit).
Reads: value=0.25
